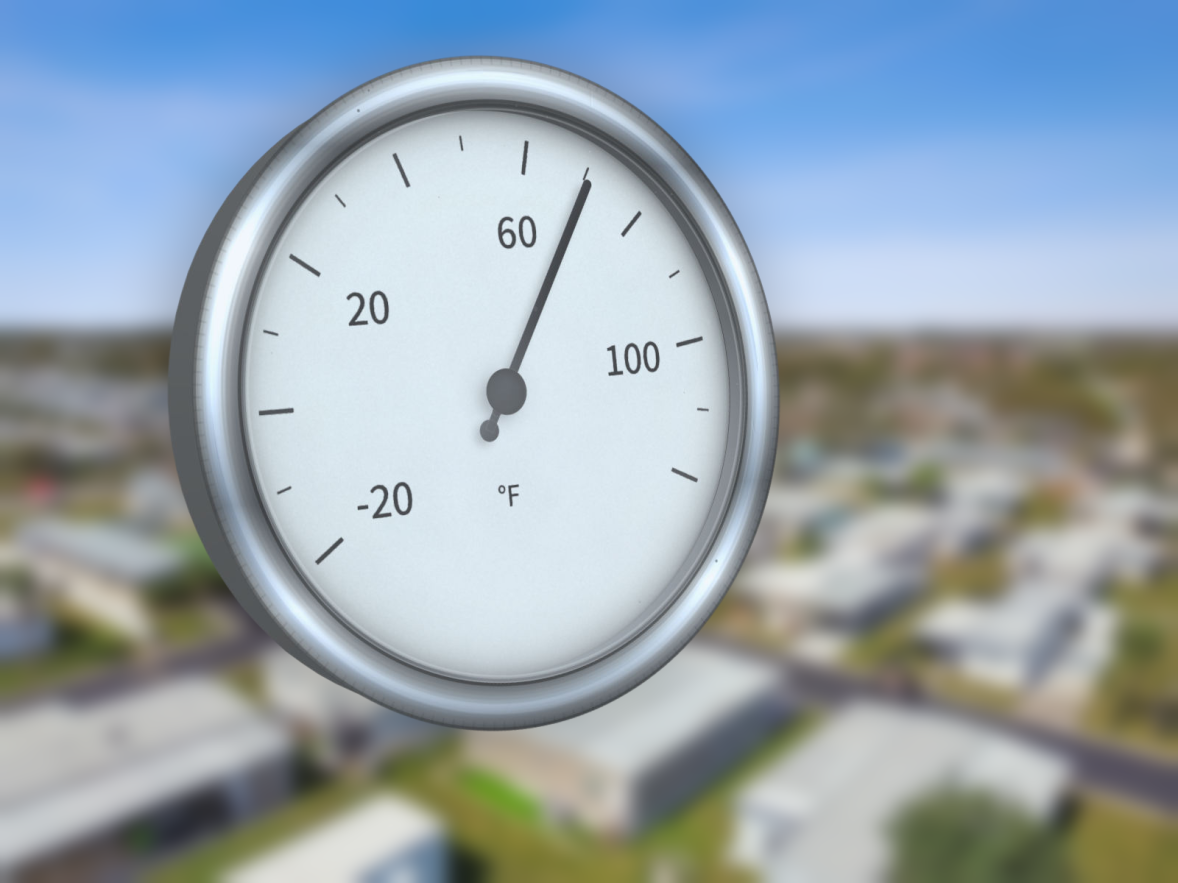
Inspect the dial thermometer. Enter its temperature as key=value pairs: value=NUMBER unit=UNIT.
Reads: value=70 unit=°F
